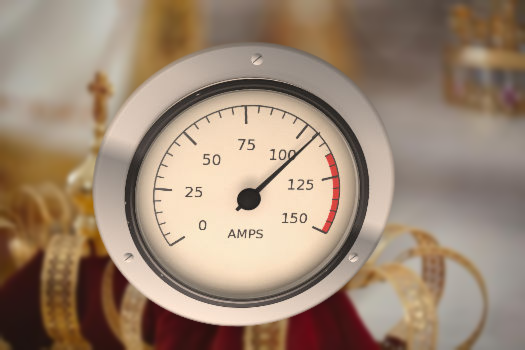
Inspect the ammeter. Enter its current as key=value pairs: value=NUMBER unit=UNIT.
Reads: value=105 unit=A
